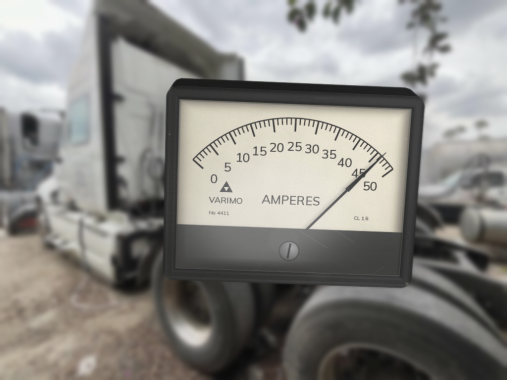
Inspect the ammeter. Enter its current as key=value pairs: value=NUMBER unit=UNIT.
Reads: value=46 unit=A
